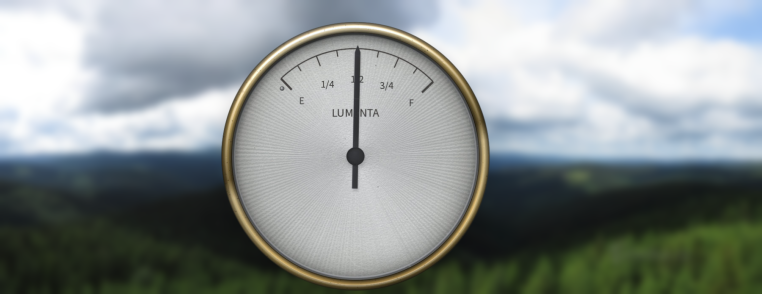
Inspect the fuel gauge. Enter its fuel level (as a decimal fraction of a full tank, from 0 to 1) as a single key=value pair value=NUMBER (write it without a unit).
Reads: value=0.5
